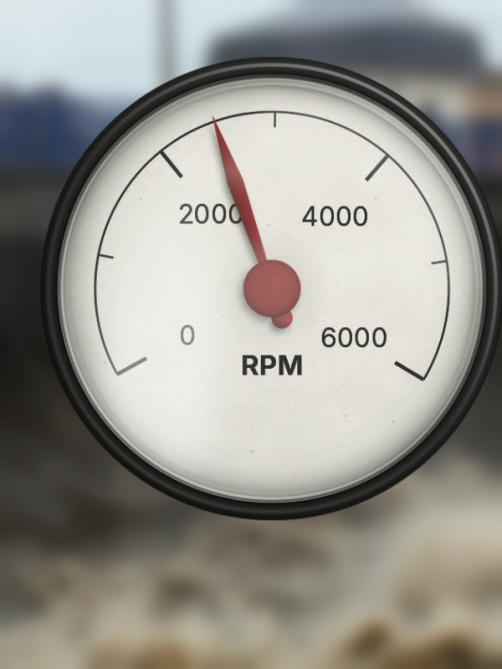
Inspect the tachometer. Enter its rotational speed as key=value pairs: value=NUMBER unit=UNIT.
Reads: value=2500 unit=rpm
